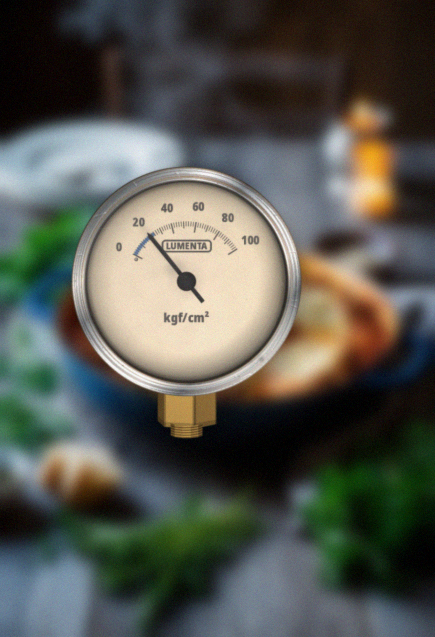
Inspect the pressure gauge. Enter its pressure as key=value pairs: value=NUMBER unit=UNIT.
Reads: value=20 unit=kg/cm²
